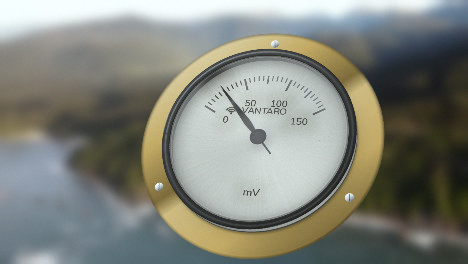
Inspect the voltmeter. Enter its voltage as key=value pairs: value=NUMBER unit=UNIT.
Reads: value=25 unit=mV
